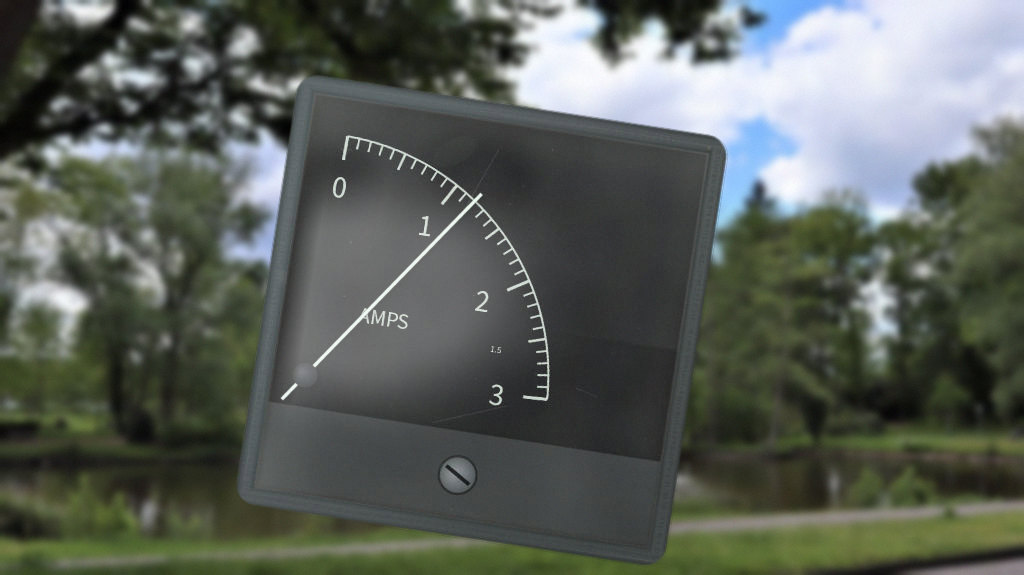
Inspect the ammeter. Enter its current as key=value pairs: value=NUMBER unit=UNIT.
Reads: value=1.2 unit=A
